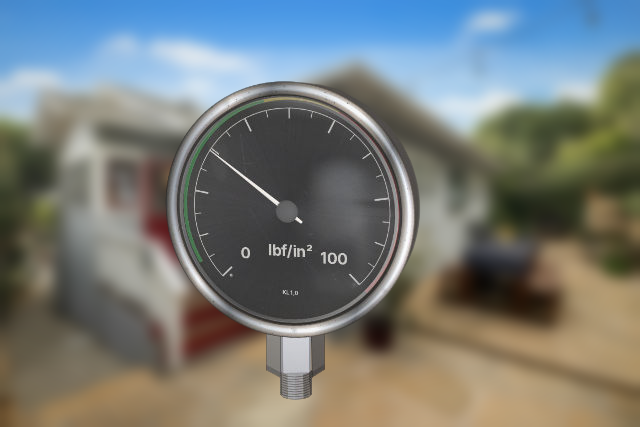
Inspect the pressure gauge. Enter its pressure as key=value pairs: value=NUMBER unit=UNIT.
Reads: value=30 unit=psi
